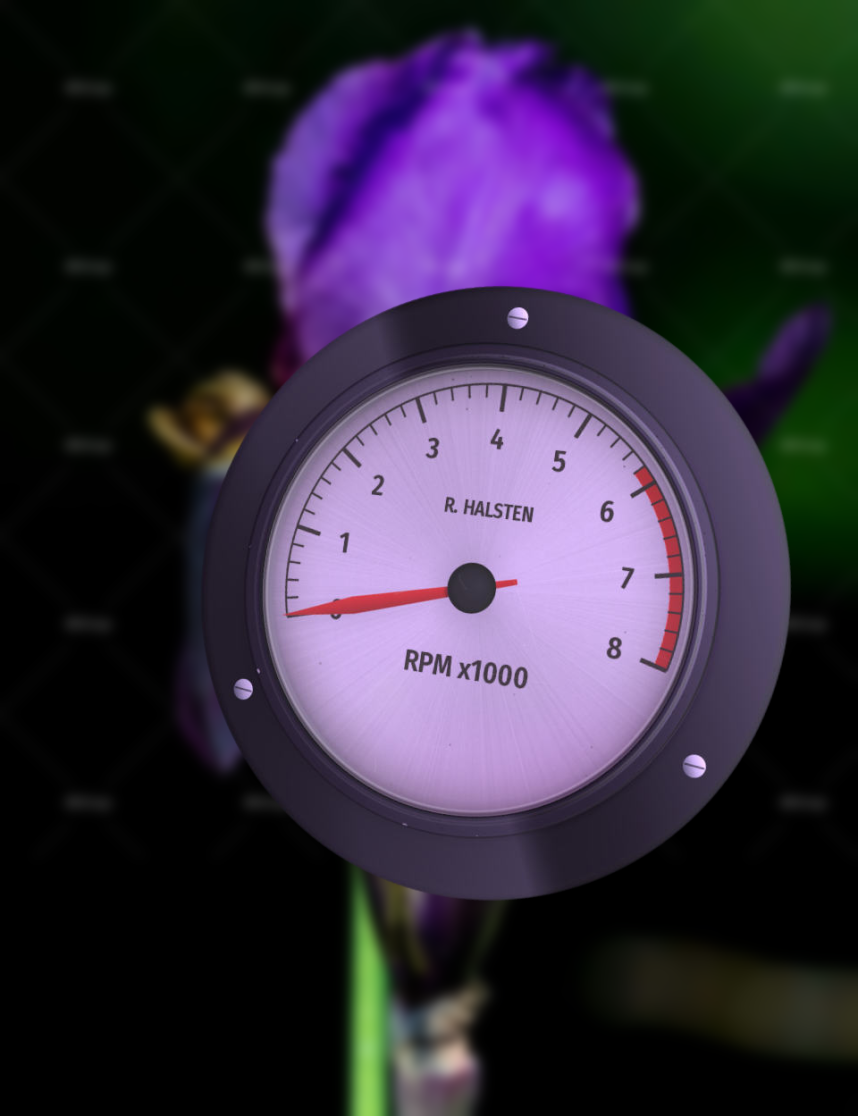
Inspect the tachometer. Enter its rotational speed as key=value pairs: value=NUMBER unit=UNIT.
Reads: value=0 unit=rpm
